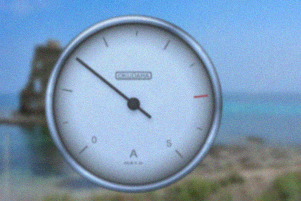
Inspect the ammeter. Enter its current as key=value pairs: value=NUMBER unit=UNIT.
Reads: value=1.5 unit=A
